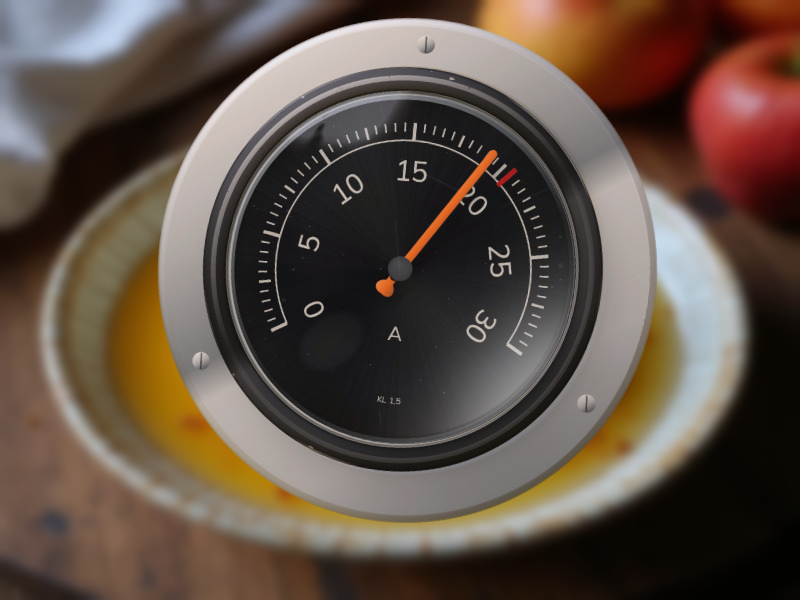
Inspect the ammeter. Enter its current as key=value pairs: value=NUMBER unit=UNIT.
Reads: value=19.25 unit=A
